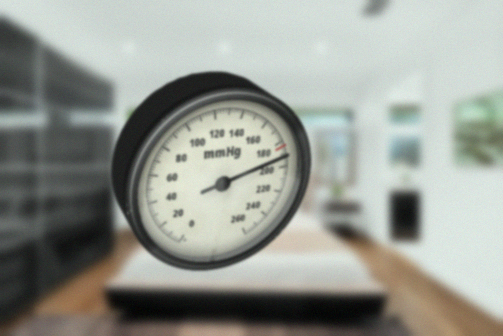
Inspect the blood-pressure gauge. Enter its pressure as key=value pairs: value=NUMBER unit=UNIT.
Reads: value=190 unit=mmHg
